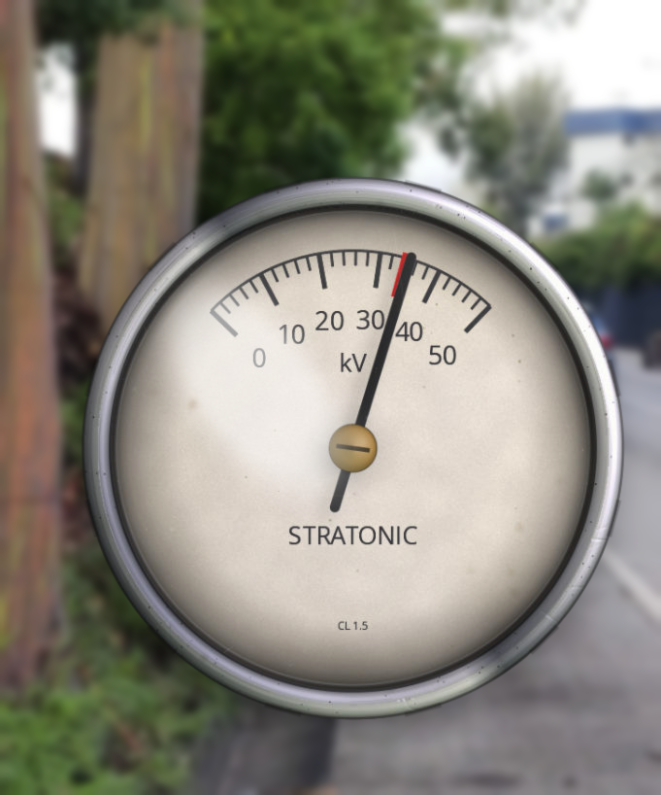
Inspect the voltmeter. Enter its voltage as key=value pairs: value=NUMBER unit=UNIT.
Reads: value=35 unit=kV
